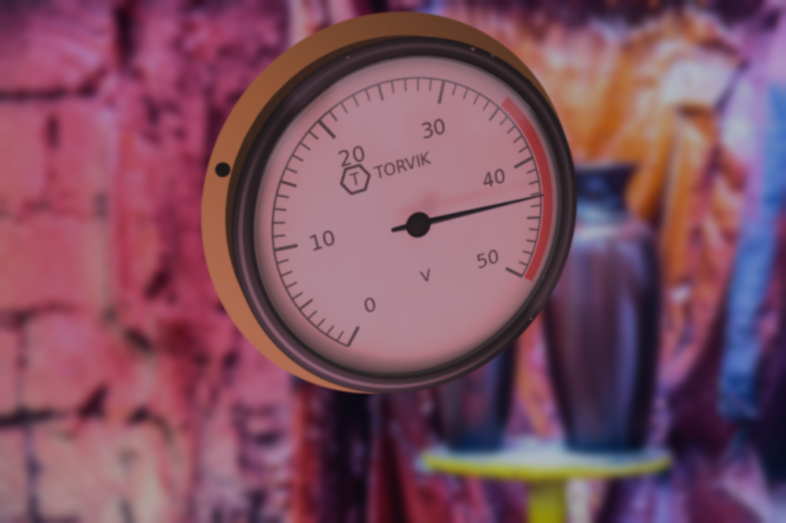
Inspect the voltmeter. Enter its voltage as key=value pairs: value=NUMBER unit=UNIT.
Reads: value=43 unit=V
